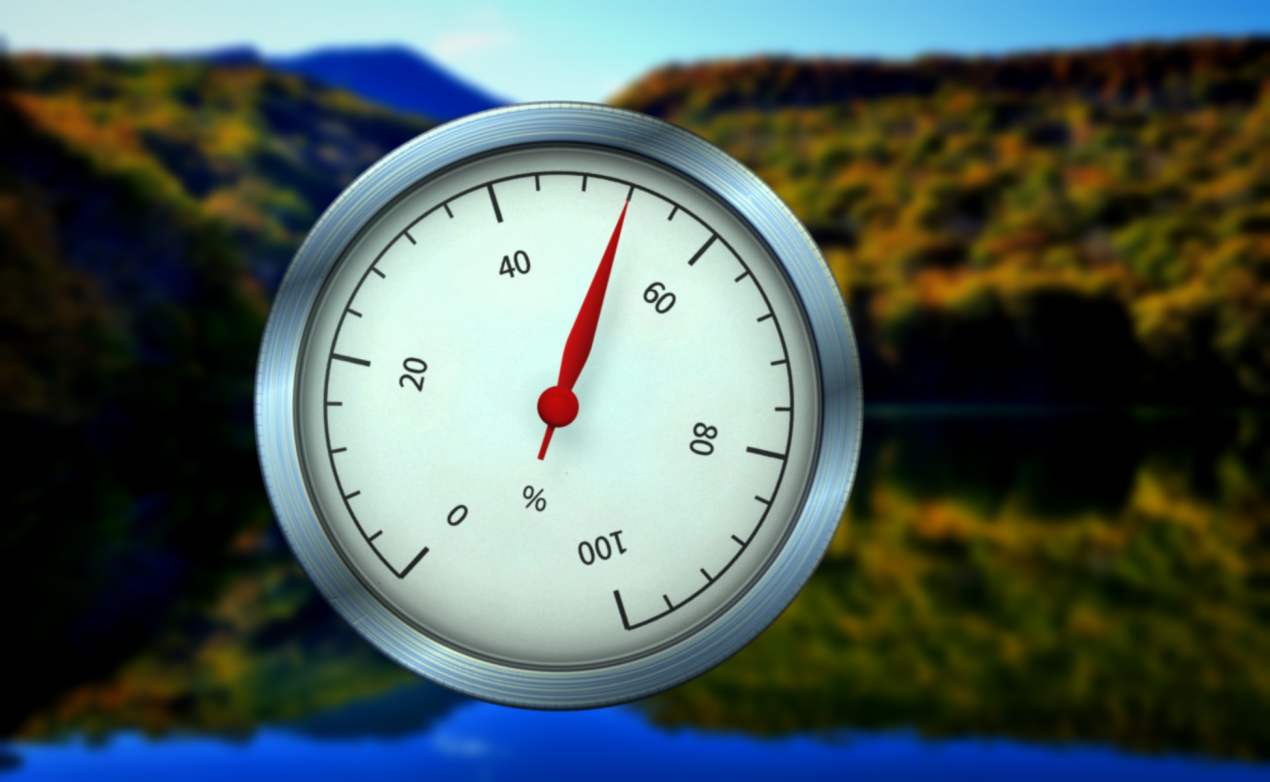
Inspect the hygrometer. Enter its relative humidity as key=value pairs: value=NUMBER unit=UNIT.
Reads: value=52 unit=%
